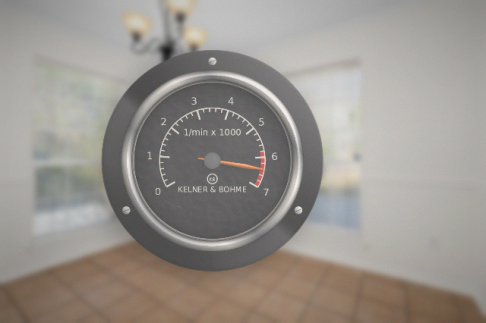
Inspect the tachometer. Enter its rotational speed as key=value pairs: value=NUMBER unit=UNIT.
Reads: value=6400 unit=rpm
